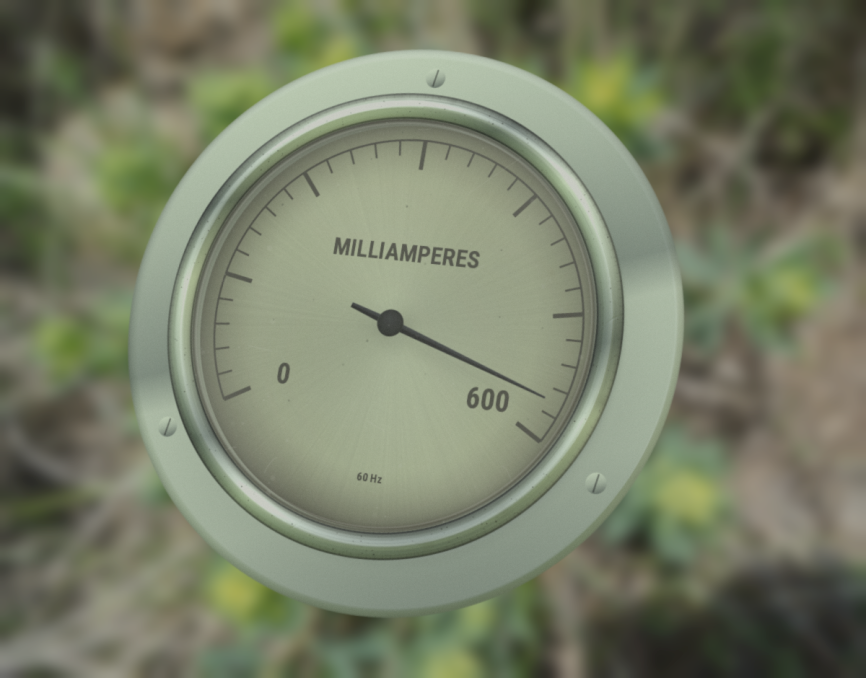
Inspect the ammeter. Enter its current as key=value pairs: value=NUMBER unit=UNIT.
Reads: value=570 unit=mA
